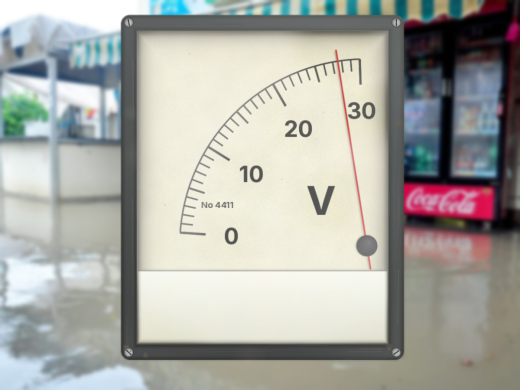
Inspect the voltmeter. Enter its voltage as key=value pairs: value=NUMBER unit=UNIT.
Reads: value=27.5 unit=V
